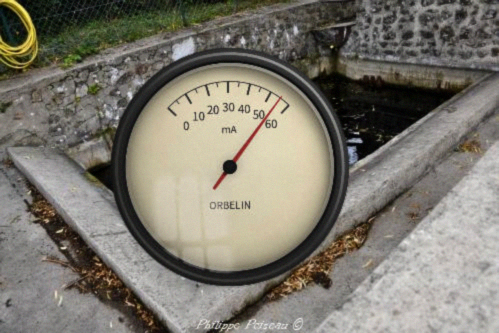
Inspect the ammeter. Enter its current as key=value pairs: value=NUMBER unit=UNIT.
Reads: value=55 unit=mA
